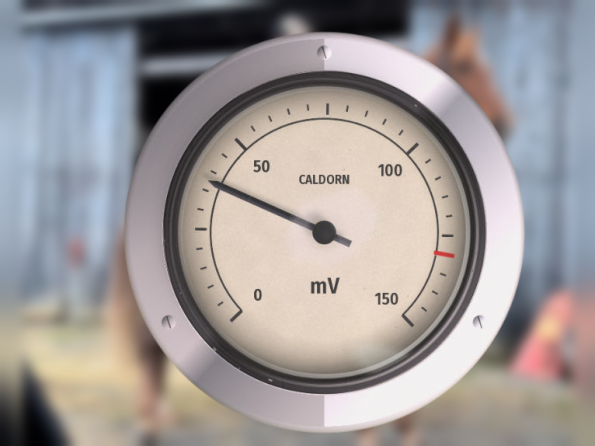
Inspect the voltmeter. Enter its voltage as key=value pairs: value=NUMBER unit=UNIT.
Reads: value=37.5 unit=mV
